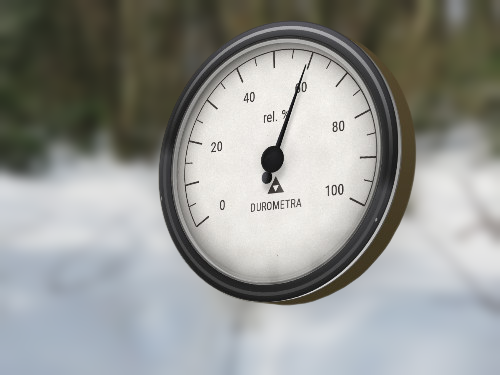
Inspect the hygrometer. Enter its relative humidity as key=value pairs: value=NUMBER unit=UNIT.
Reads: value=60 unit=%
